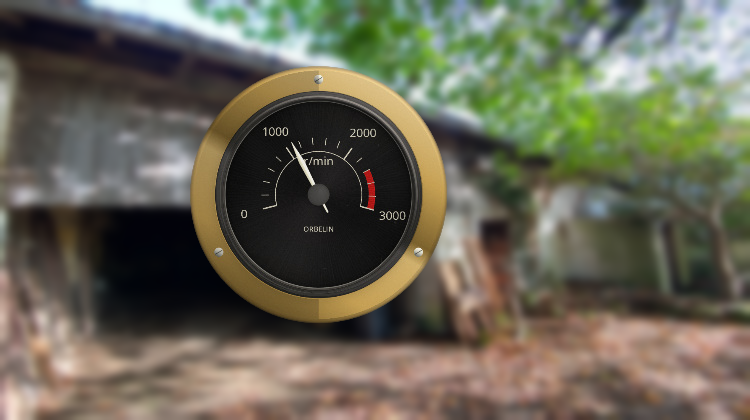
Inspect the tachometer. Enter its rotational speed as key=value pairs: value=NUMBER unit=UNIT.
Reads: value=1100 unit=rpm
